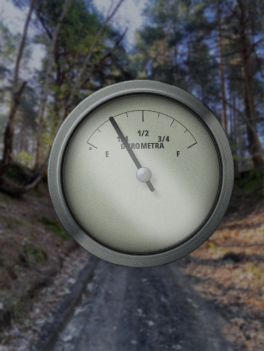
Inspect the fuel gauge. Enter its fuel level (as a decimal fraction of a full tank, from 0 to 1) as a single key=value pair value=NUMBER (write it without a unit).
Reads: value=0.25
